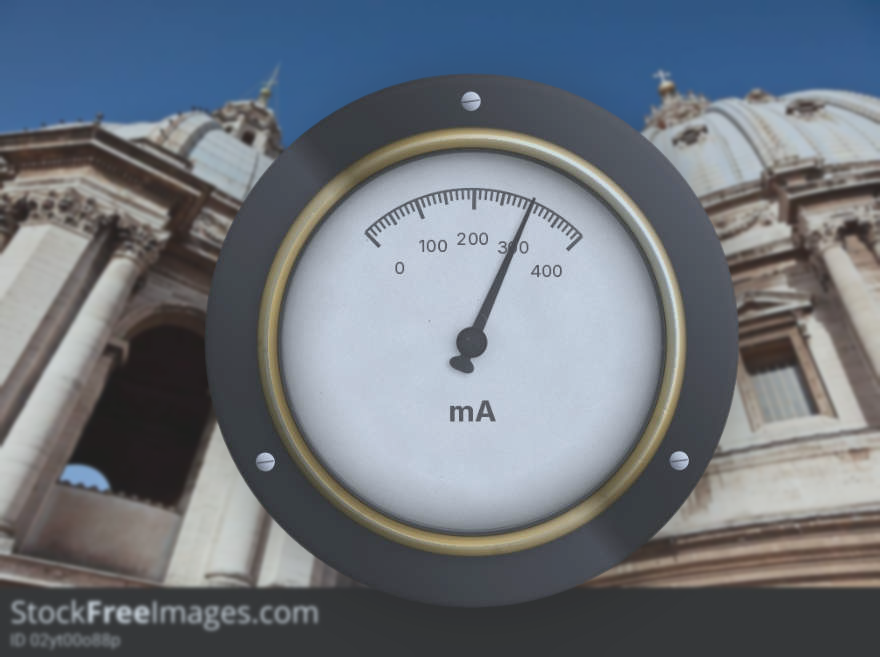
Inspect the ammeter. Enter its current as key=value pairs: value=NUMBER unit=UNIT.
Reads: value=300 unit=mA
